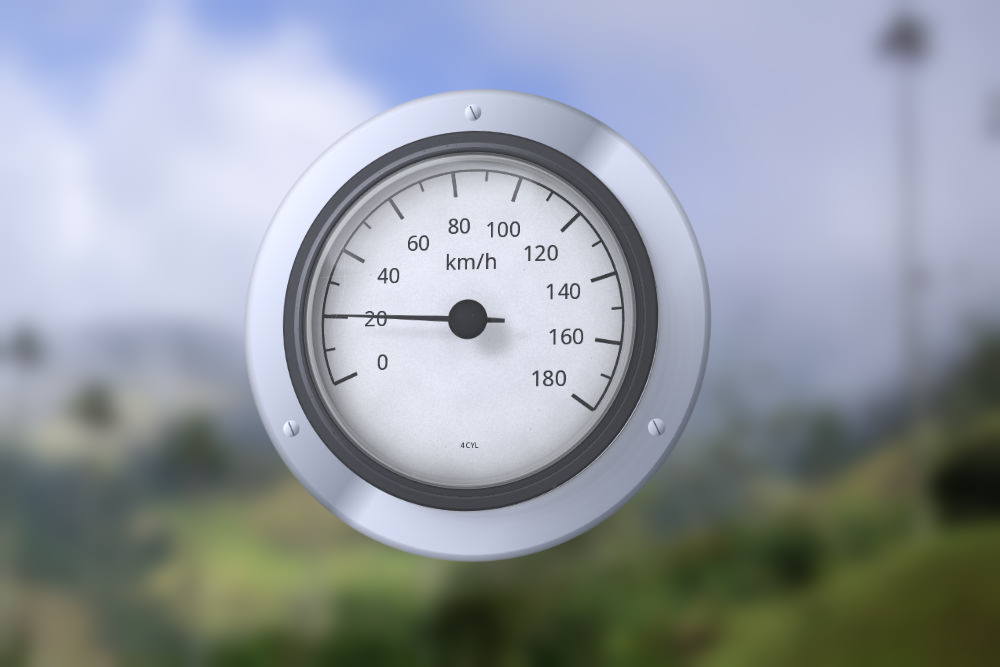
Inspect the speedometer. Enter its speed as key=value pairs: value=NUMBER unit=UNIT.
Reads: value=20 unit=km/h
